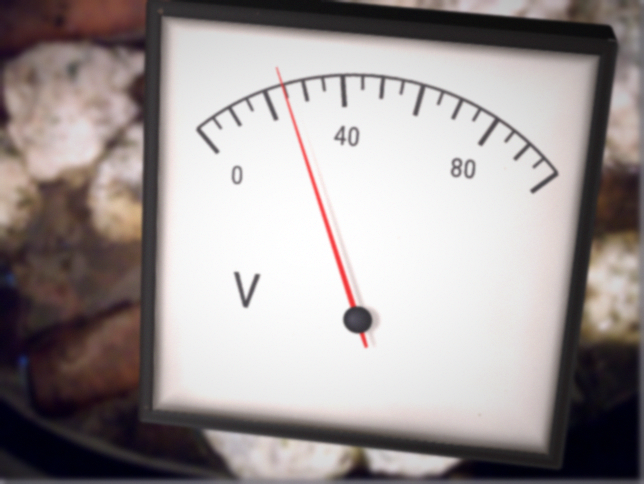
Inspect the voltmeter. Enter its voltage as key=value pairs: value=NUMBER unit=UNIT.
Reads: value=25 unit=V
